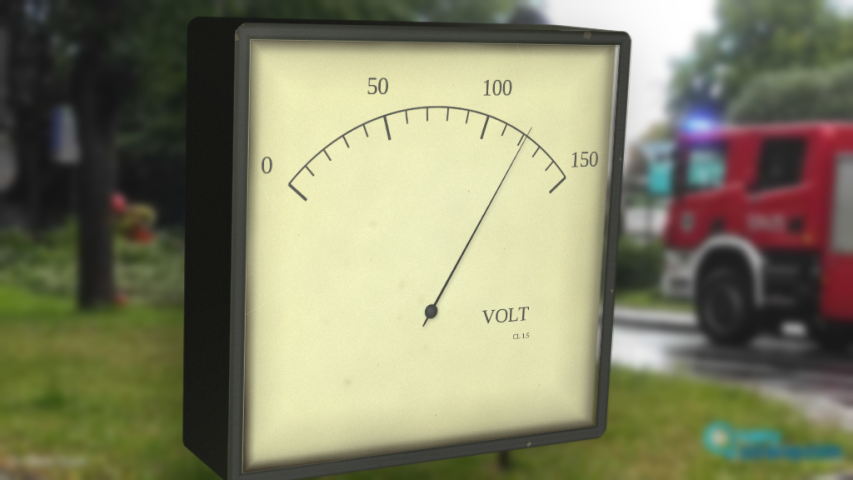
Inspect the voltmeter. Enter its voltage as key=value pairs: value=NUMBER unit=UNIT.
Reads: value=120 unit=V
